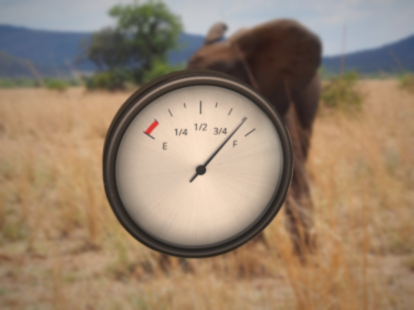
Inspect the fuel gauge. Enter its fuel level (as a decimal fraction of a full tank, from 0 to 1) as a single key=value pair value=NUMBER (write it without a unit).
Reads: value=0.875
